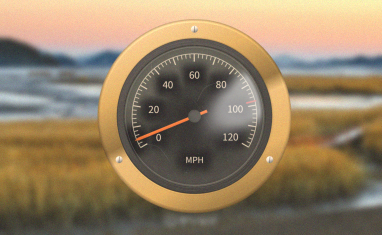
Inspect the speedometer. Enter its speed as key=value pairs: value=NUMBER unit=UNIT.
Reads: value=4 unit=mph
